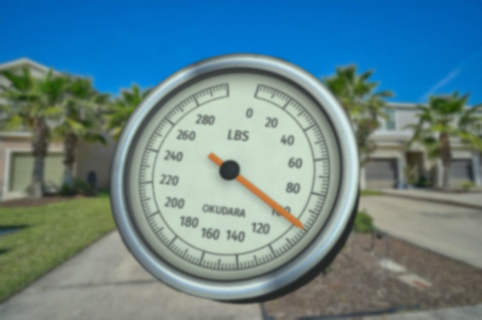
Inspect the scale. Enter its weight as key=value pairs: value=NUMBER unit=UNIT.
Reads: value=100 unit=lb
